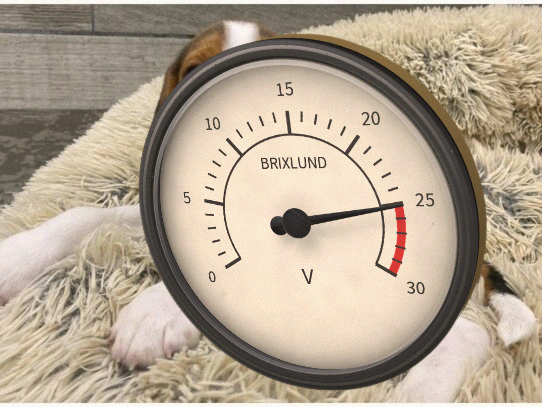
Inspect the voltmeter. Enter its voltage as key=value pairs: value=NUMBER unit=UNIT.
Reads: value=25 unit=V
